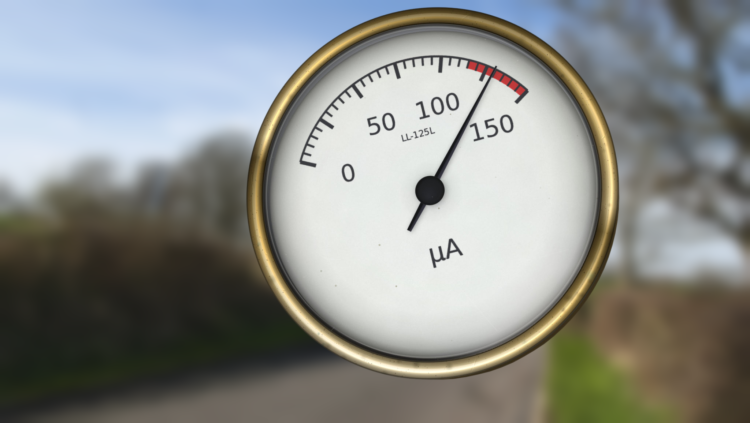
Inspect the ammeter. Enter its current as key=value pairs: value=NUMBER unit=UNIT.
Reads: value=130 unit=µA
